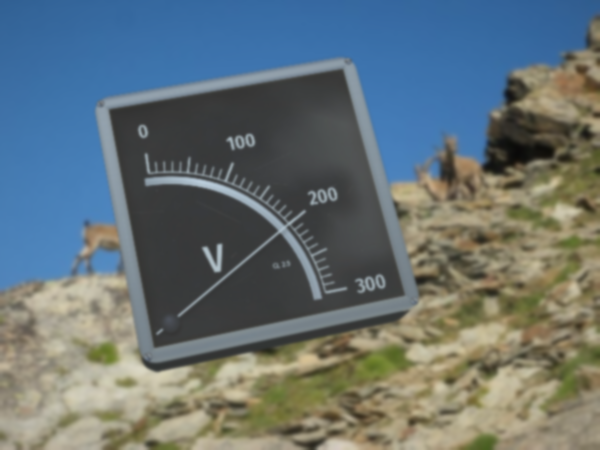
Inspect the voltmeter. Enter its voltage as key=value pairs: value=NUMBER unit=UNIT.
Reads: value=200 unit=V
